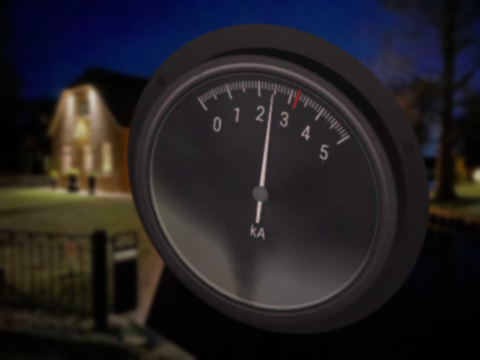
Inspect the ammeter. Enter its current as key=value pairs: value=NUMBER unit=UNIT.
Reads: value=2.5 unit=kA
